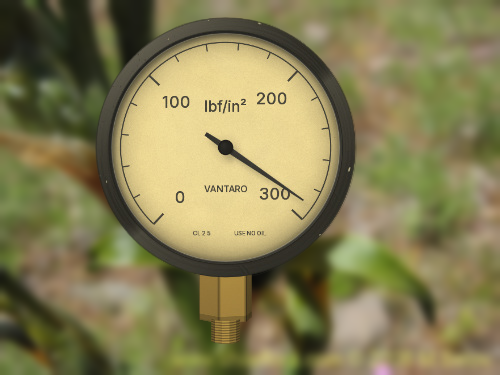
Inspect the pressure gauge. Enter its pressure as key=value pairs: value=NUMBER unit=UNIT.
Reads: value=290 unit=psi
